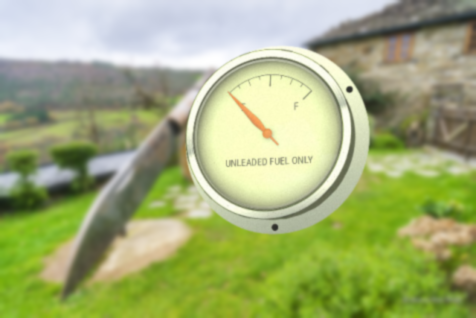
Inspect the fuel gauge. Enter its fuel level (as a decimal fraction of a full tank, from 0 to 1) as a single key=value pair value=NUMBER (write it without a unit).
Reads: value=0
